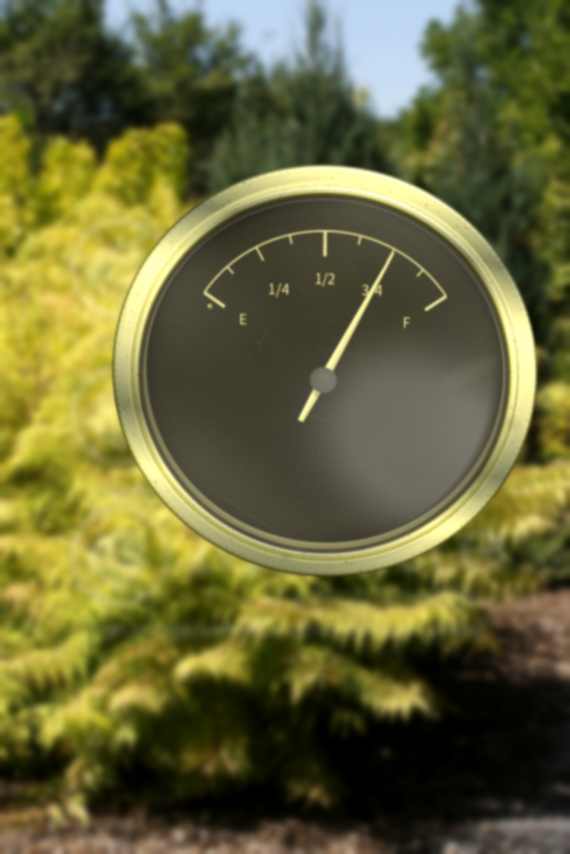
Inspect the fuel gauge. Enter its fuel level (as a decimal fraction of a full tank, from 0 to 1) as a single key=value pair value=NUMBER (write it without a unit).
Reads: value=0.75
